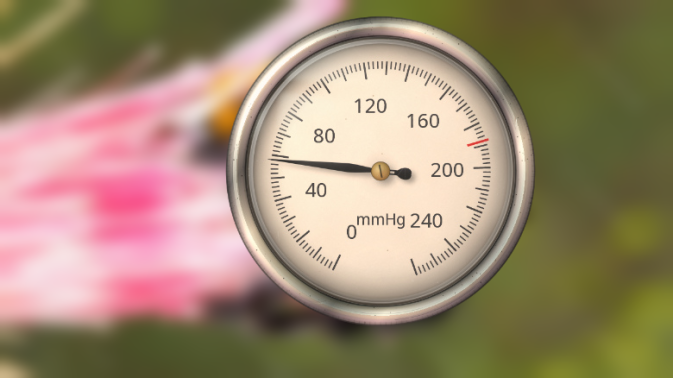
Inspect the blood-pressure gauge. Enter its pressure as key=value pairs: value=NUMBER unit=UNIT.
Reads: value=58 unit=mmHg
